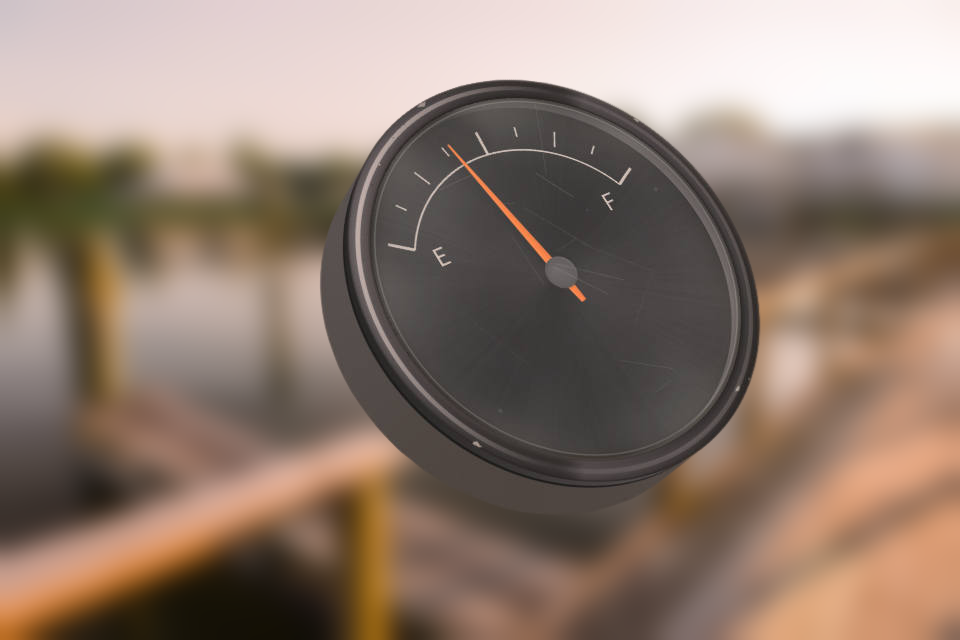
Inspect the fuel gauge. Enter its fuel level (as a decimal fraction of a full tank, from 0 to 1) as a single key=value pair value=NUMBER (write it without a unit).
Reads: value=0.375
